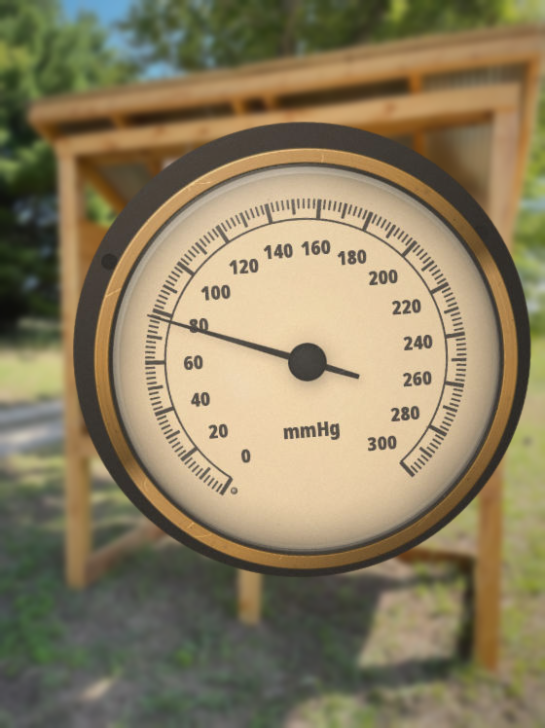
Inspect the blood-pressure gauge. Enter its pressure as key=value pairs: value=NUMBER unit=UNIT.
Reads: value=78 unit=mmHg
